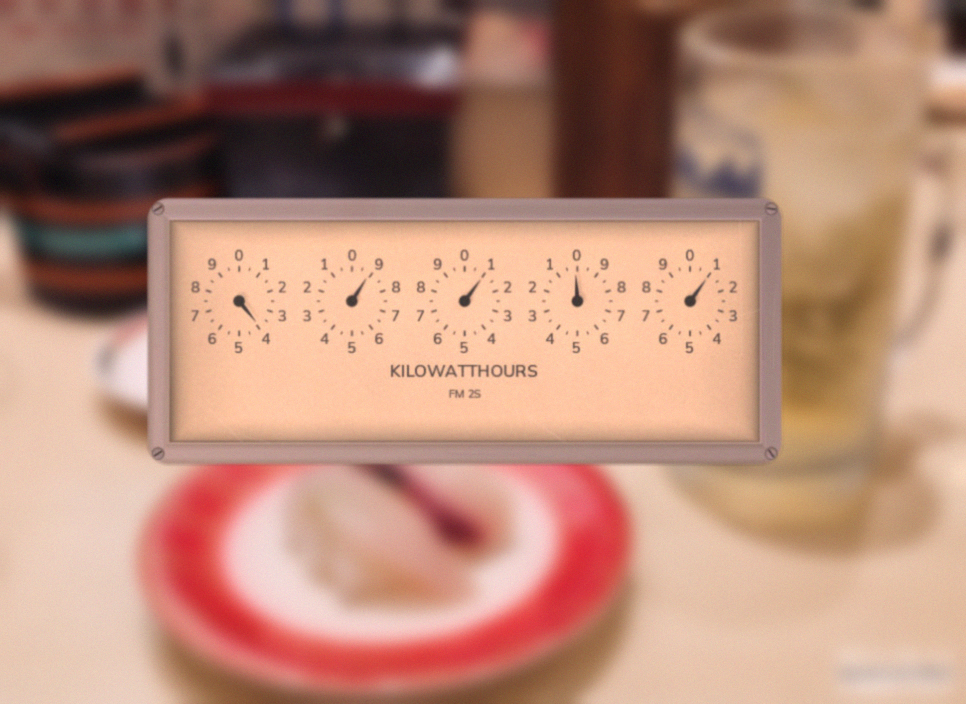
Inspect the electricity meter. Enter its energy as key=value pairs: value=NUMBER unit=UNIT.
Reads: value=39101 unit=kWh
